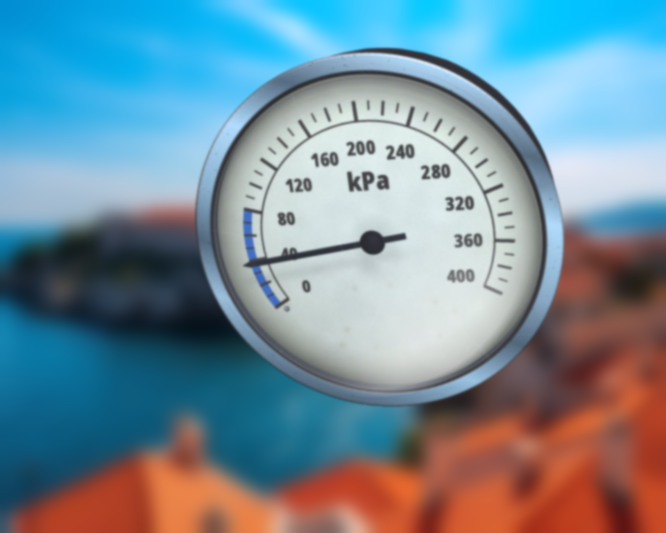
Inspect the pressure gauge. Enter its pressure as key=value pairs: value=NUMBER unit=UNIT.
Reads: value=40 unit=kPa
